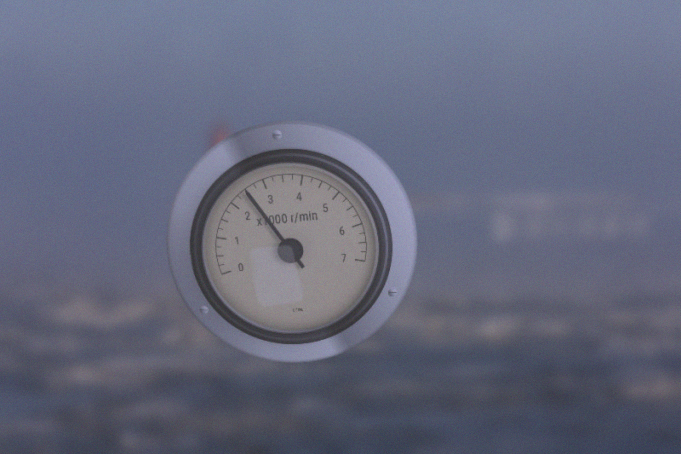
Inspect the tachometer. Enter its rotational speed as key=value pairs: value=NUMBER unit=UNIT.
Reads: value=2500 unit=rpm
